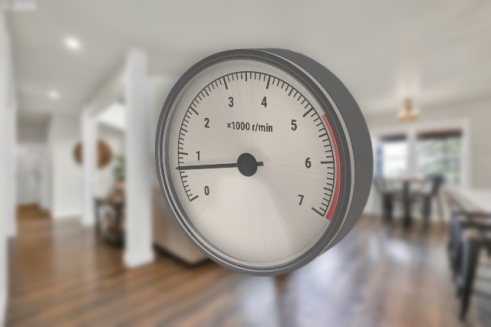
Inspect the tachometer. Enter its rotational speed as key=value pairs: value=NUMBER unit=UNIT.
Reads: value=700 unit=rpm
